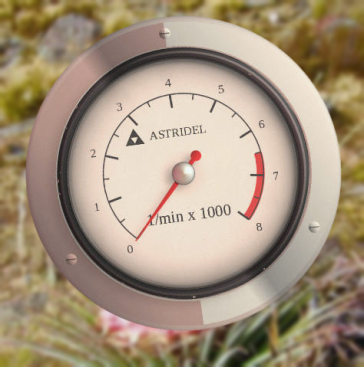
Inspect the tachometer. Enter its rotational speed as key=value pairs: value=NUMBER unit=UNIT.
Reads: value=0 unit=rpm
